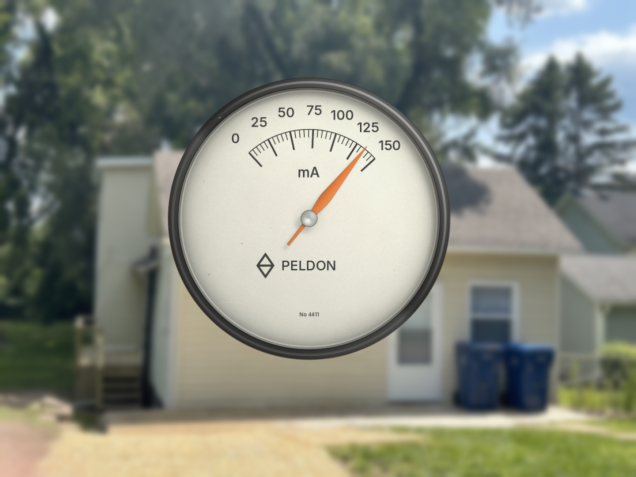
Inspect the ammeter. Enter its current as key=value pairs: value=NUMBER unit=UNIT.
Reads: value=135 unit=mA
